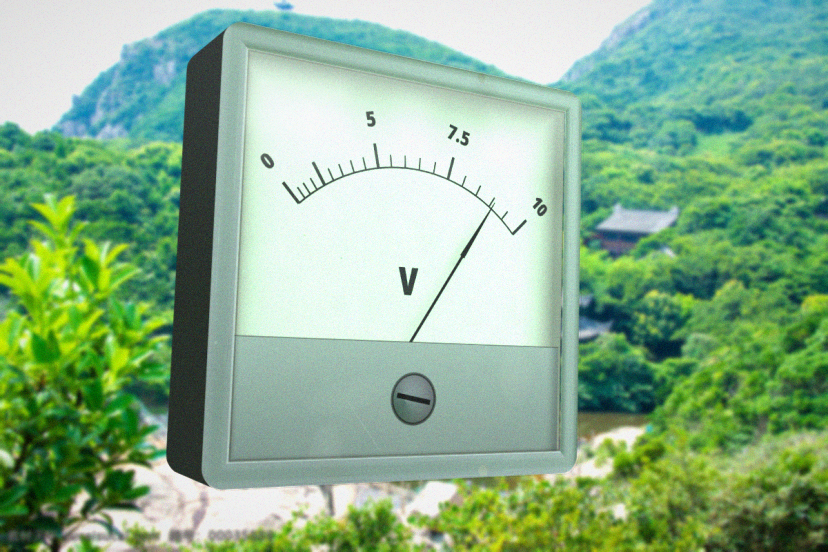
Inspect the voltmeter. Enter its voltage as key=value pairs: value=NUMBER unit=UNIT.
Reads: value=9 unit=V
